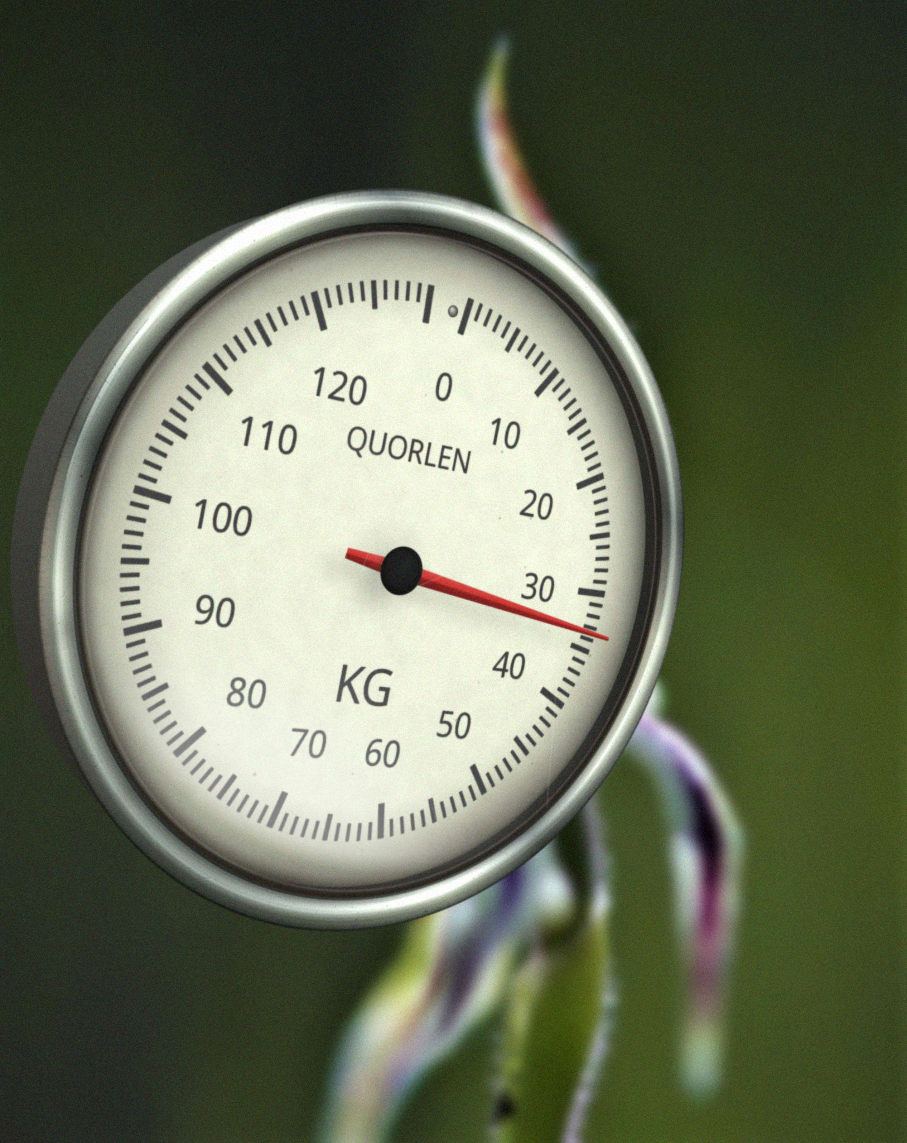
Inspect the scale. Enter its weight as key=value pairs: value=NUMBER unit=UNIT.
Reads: value=33.5 unit=kg
